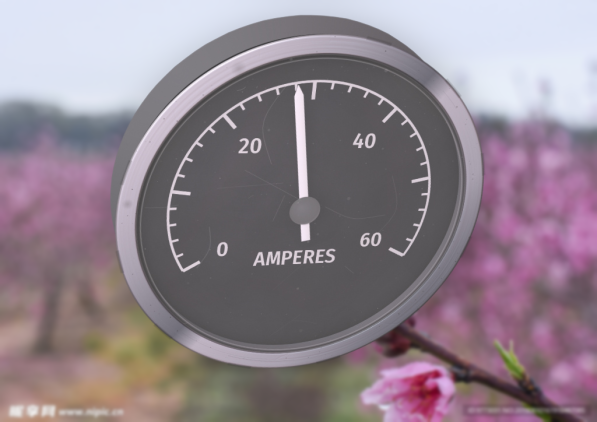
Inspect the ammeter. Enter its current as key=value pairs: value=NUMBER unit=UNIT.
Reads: value=28 unit=A
